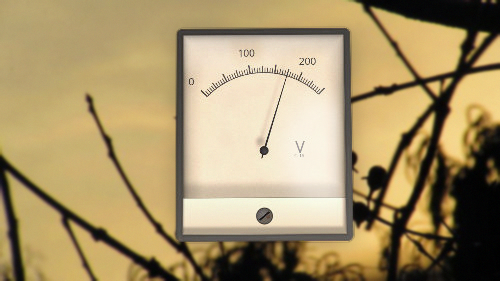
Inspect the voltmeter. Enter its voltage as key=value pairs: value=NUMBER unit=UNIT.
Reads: value=175 unit=V
